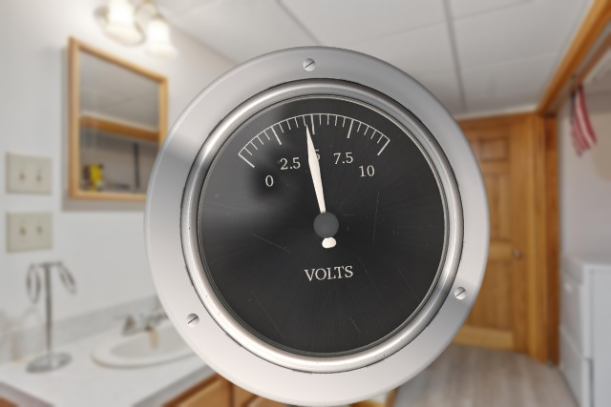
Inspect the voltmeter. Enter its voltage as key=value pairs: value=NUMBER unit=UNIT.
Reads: value=4.5 unit=V
